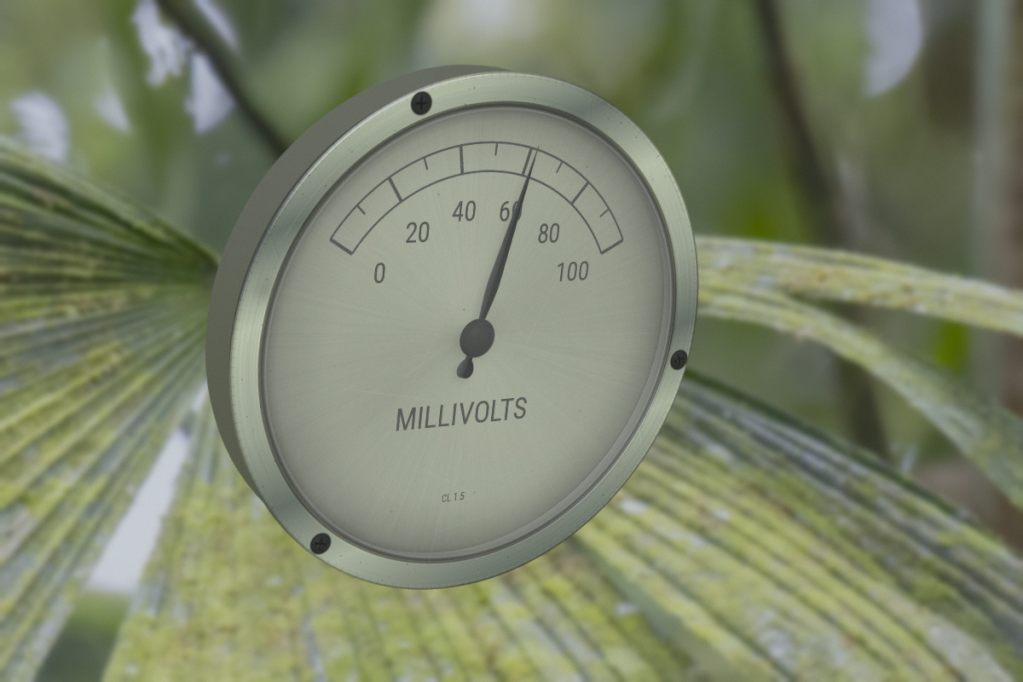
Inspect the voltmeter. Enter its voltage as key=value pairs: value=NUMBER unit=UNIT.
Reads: value=60 unit=mV
